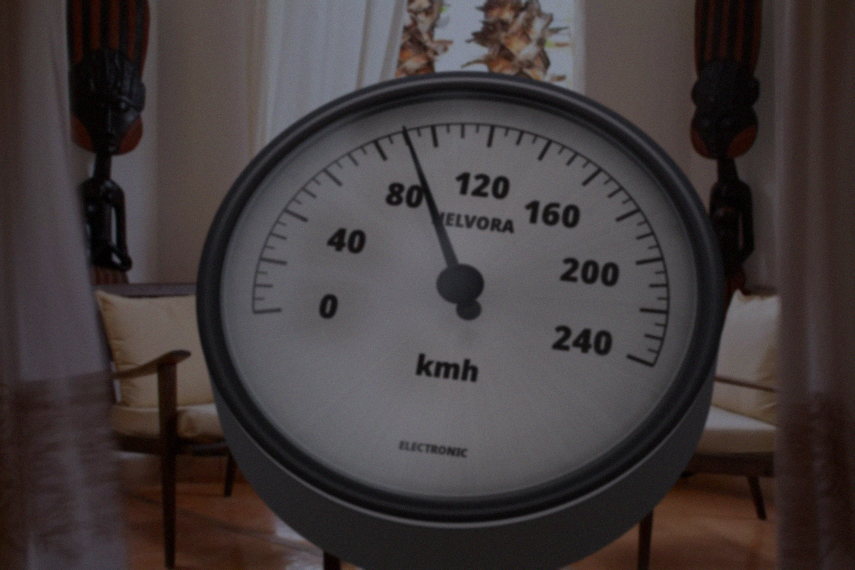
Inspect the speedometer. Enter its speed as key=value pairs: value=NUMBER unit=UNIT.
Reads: value=90 unit=km/h
